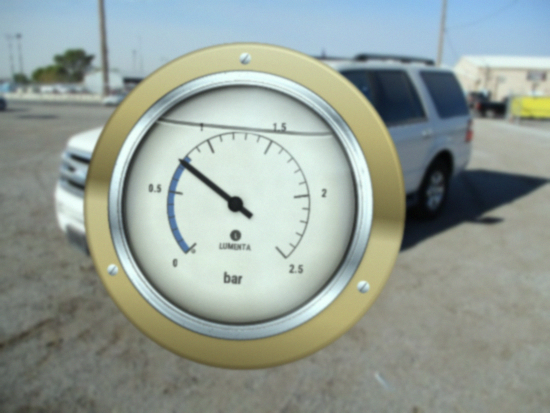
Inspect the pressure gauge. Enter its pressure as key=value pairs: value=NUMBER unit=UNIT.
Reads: value=0.75 unit=bar
